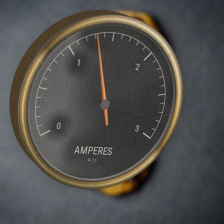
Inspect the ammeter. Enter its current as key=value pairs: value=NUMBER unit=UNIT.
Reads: value=1.3 unit=A
